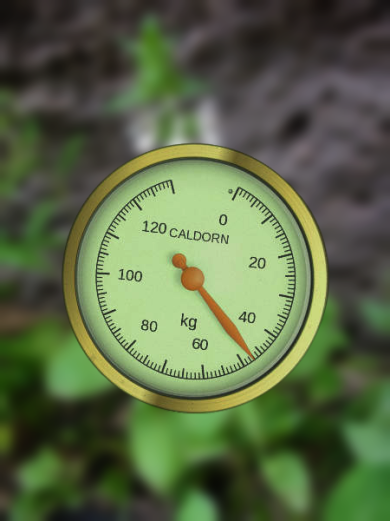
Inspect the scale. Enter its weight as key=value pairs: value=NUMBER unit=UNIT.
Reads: value=47 unit=kg
